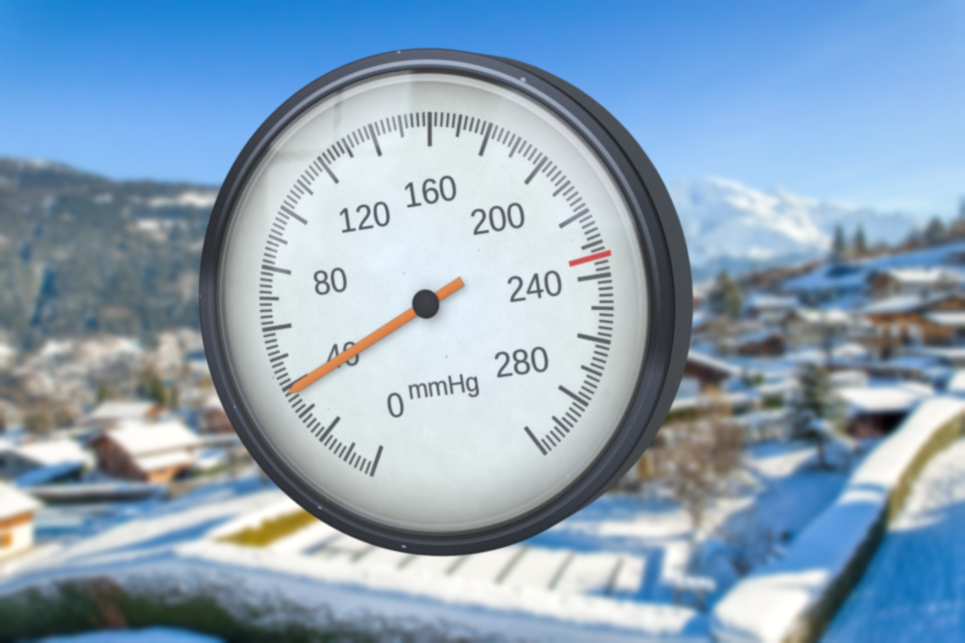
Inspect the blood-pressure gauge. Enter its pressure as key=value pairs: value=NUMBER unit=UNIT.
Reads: value=38 unit=mmHg
